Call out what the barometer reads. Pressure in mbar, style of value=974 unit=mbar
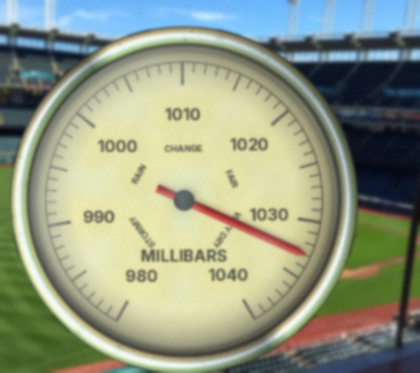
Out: value=1033 unit=mbar
